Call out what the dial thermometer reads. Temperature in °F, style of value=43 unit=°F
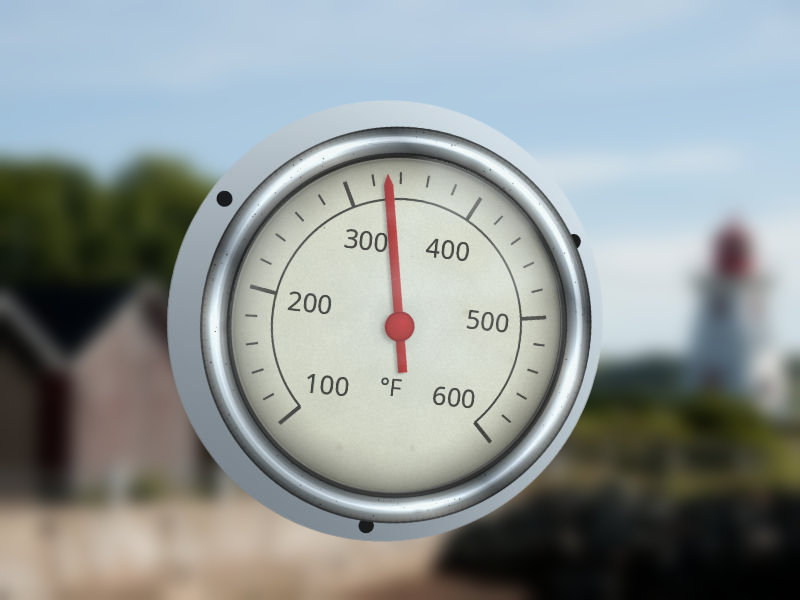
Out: value=330 unit=°F
